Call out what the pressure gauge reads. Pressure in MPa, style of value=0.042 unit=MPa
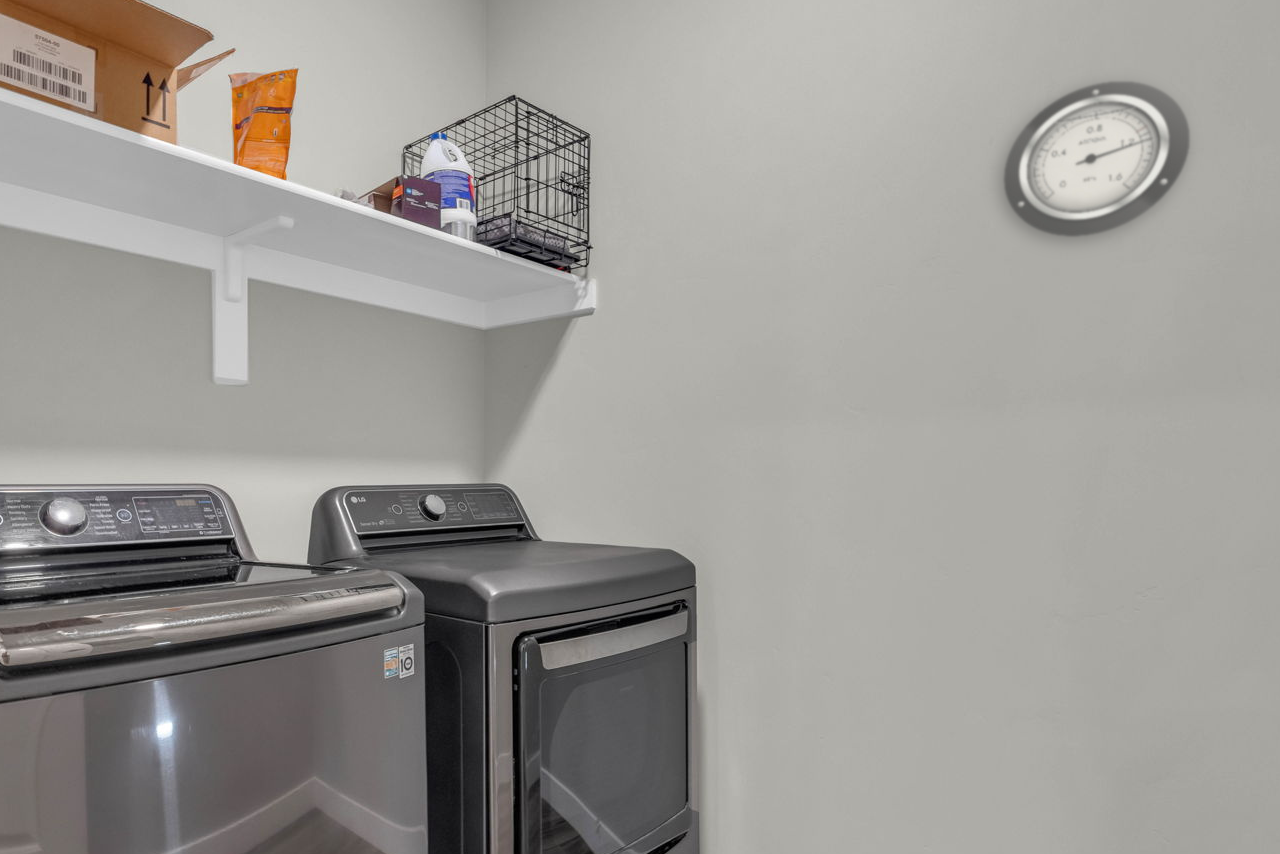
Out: value=1.25 unit=MPa
